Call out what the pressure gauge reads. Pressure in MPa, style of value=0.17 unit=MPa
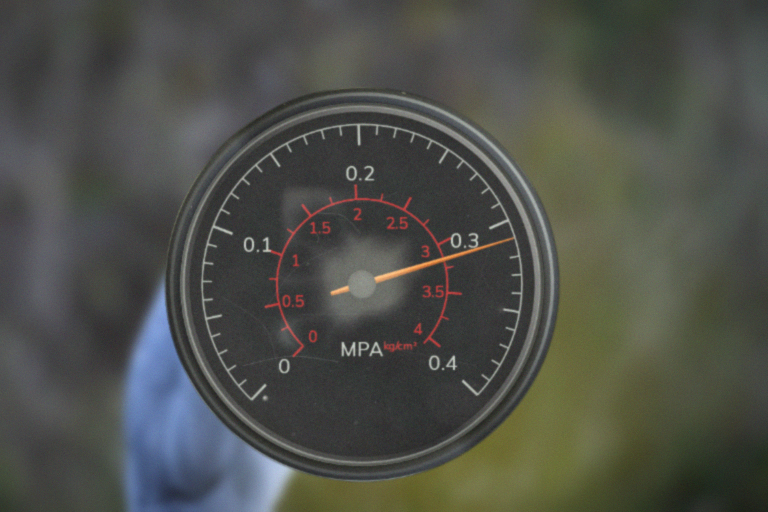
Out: value=0.31 unit=MPa
